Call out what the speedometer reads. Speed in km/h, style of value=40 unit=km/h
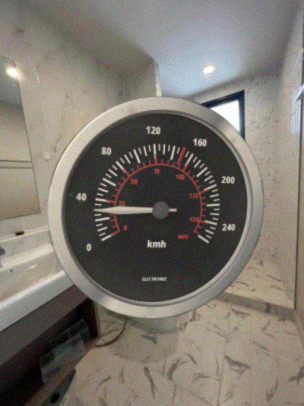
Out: value=30 unit=km/h
